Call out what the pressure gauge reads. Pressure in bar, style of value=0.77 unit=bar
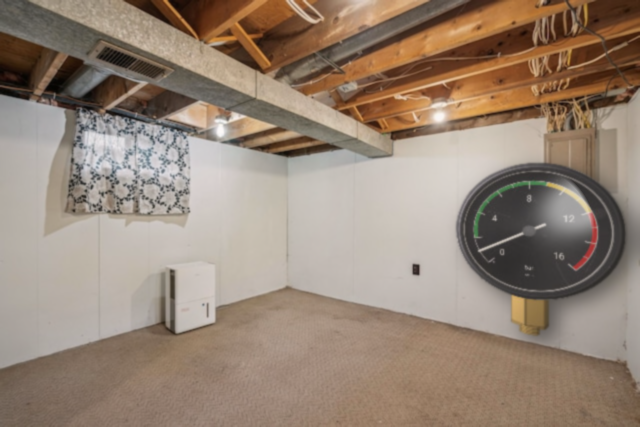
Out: value=1 unit=bar
